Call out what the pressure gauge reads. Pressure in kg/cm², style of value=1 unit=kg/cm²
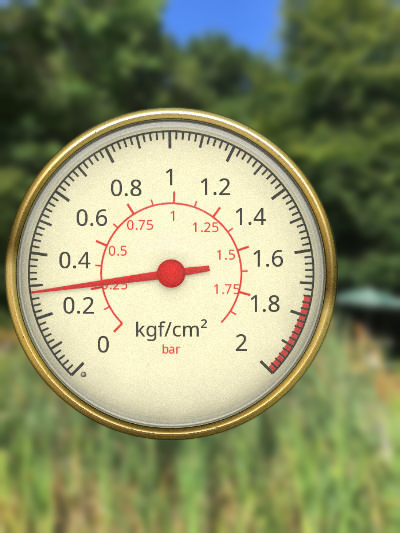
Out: value=0.28 unit=kg/cm²
